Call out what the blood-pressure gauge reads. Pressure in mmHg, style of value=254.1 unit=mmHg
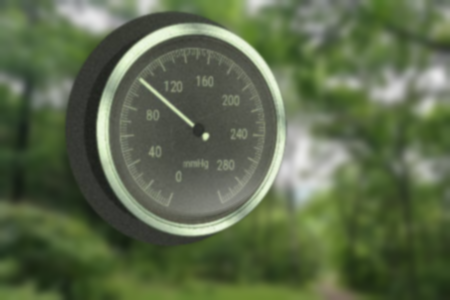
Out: value=100 unit=mmHg
